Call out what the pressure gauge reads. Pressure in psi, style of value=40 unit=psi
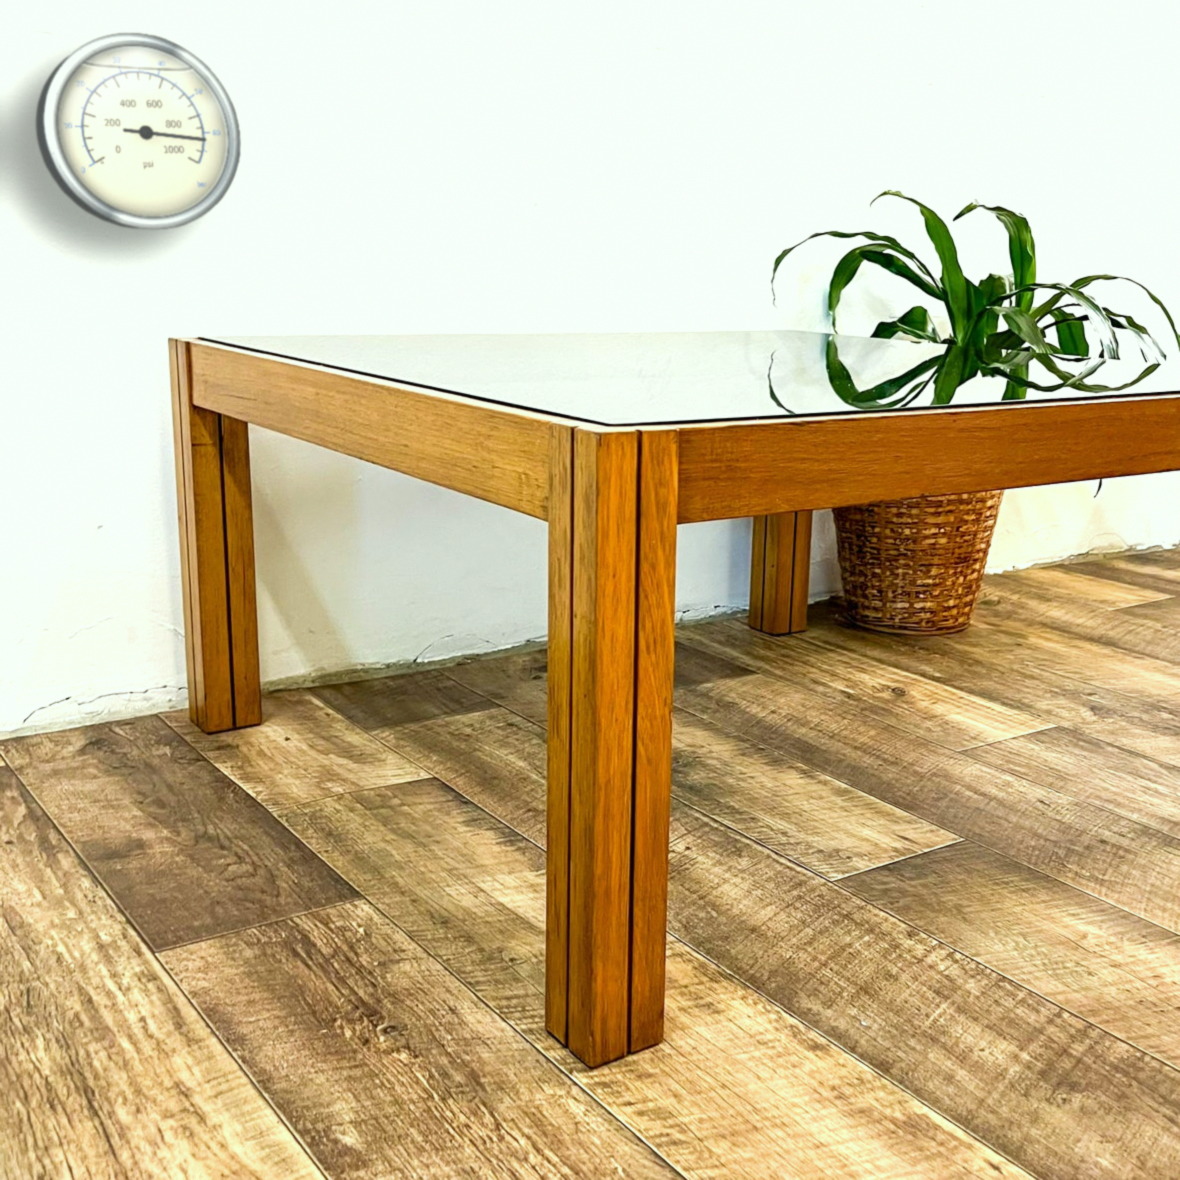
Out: value=900 unit=psi
